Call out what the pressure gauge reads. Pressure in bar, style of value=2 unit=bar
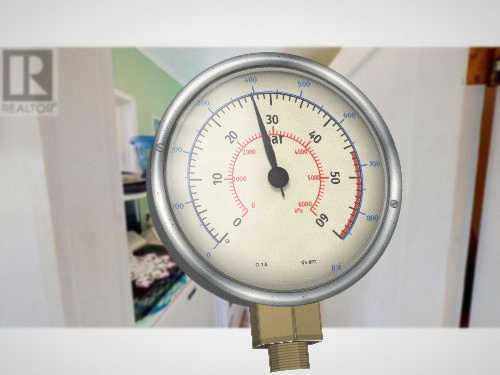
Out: value=27 unit=bar
